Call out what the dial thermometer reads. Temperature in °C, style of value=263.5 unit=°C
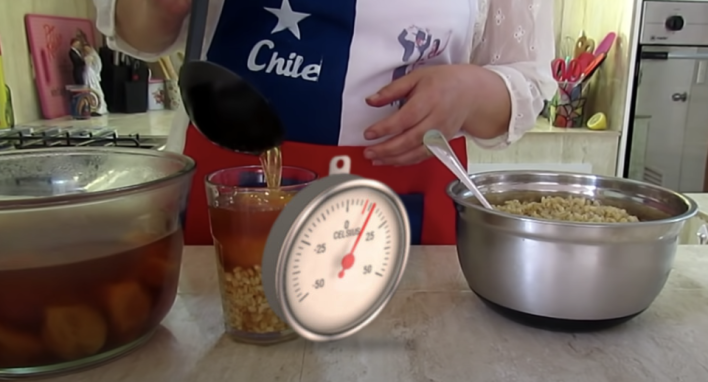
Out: value=12.5 unit=°C
